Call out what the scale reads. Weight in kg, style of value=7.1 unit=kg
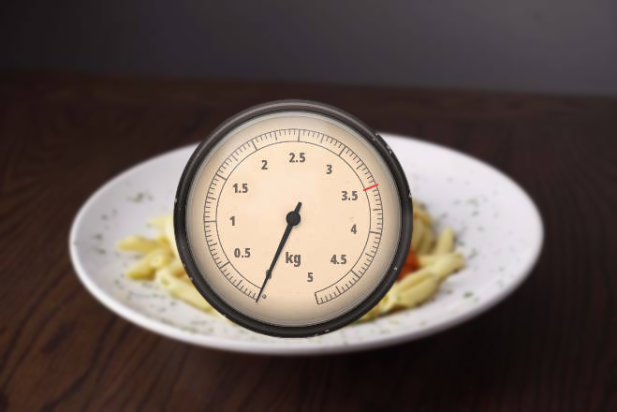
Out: value=0 unit=kg
